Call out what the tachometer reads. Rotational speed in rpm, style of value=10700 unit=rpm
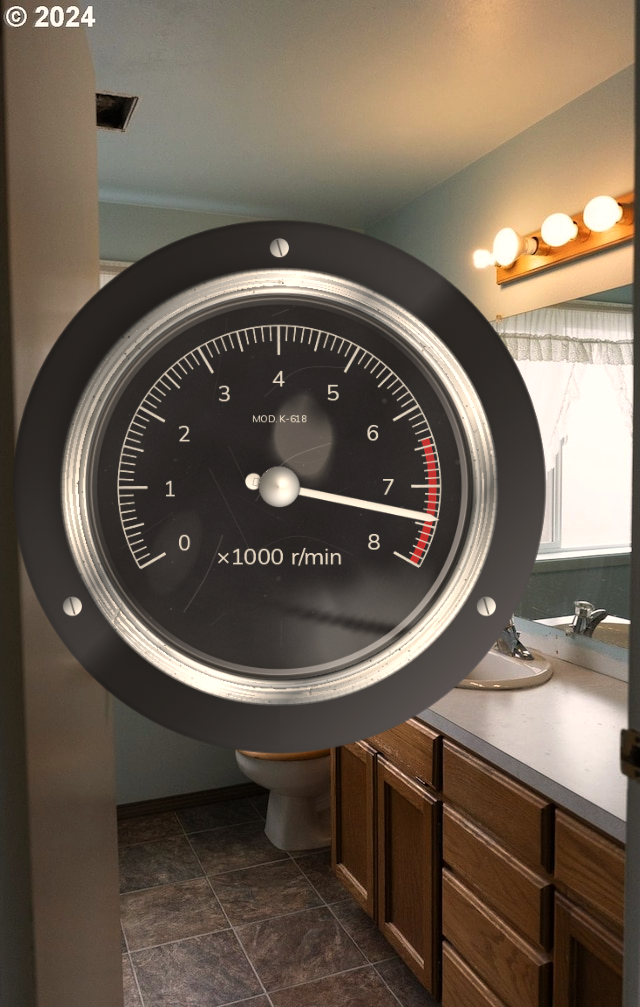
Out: value=7400 unit=rpm
